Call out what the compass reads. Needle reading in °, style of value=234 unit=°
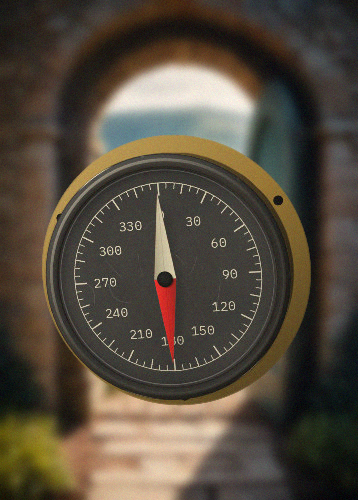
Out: value=180 unit=°
